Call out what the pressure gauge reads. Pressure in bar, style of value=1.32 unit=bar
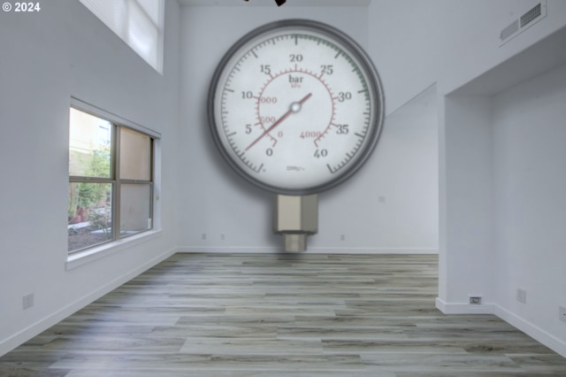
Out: value=2.5 unit=bar
